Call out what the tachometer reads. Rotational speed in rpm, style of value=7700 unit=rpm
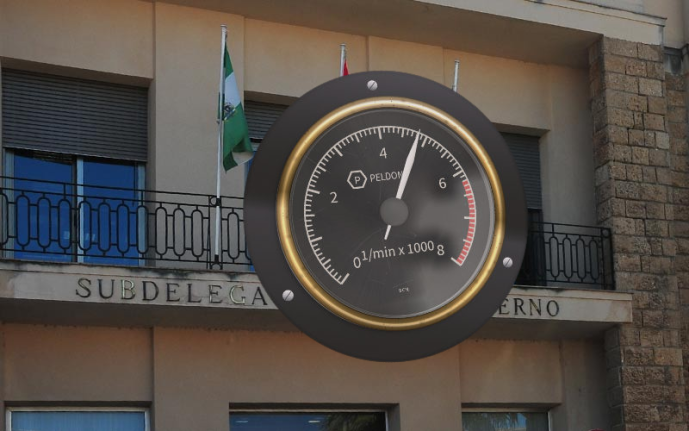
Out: value=4800 unit=rpm
